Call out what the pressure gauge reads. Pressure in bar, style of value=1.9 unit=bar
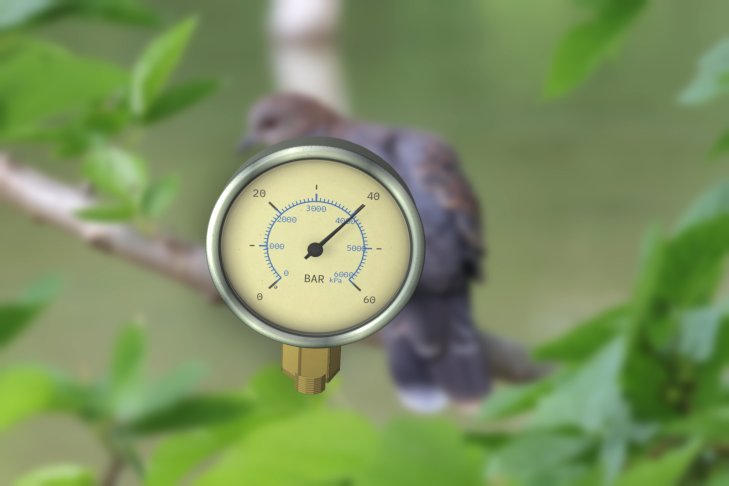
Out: value=40 unit=bar
